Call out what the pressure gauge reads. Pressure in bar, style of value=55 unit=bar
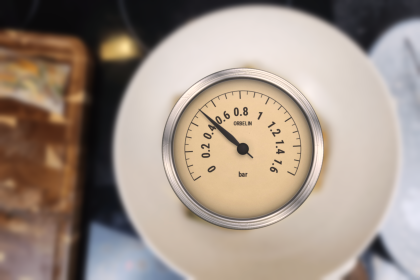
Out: value=0.5 unit=bar
